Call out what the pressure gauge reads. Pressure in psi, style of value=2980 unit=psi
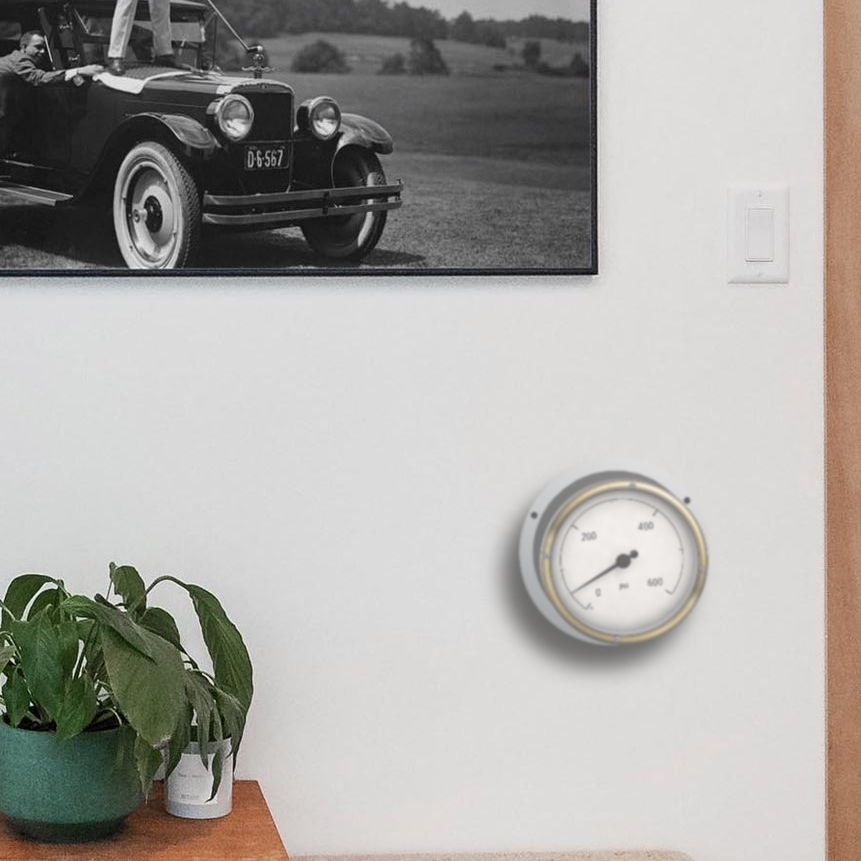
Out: value=50 unit=psi
